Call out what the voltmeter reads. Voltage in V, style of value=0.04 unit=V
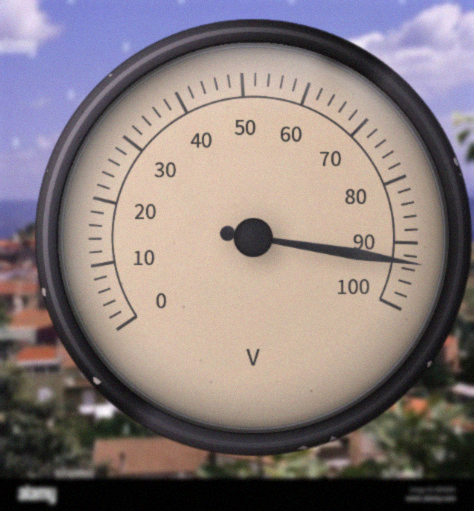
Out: value=93 unit=V
